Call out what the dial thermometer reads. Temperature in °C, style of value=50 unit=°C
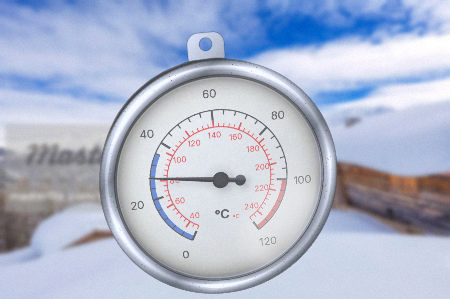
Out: value=28 unit=°C
